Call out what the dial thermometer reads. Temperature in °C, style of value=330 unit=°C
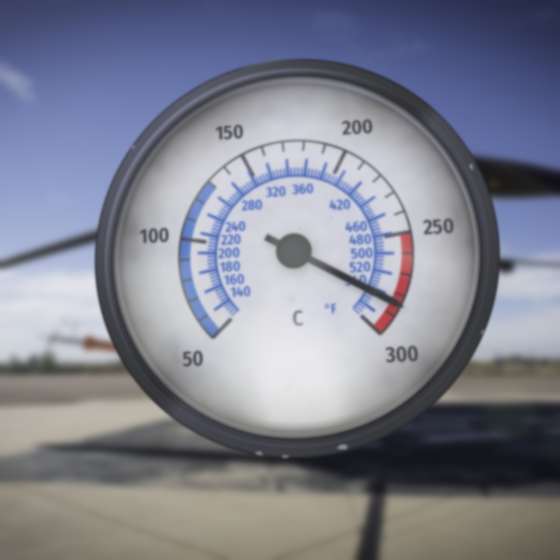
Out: value=285 unit=°C
